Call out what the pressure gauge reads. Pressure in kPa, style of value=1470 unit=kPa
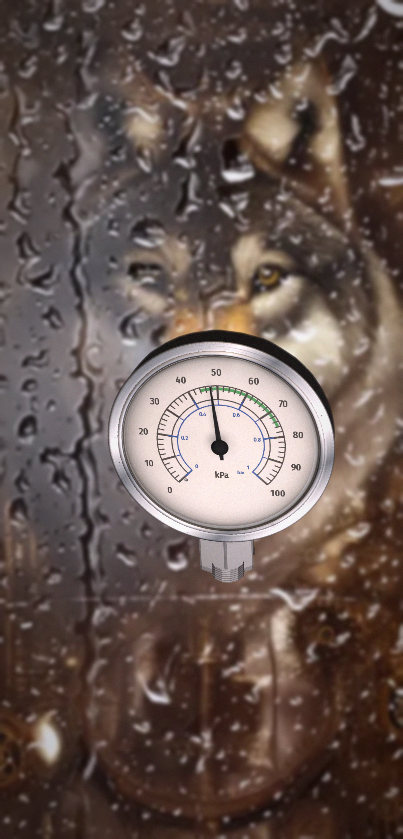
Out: value=48 unit=kPa
